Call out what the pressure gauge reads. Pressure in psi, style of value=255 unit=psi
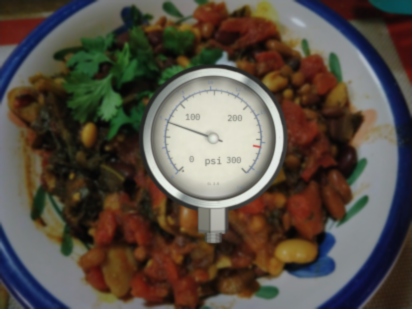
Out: value=70 unit=psi
